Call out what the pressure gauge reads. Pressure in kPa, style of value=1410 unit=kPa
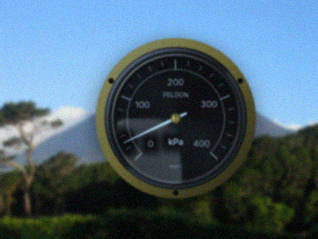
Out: value=30 unit=kPa
